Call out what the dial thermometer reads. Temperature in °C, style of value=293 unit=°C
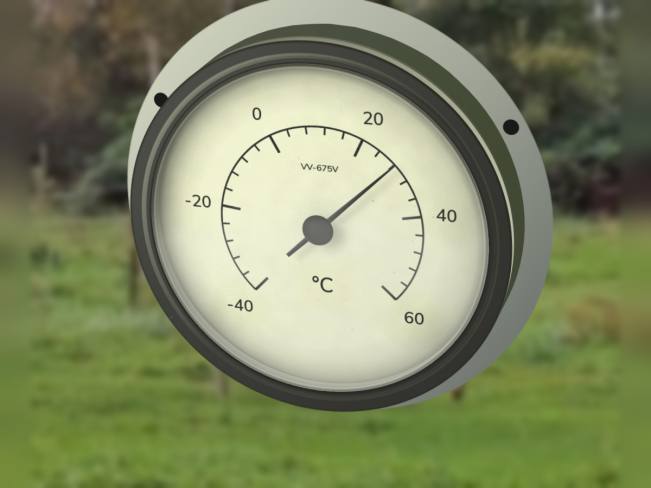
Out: value=28 unit=°C
